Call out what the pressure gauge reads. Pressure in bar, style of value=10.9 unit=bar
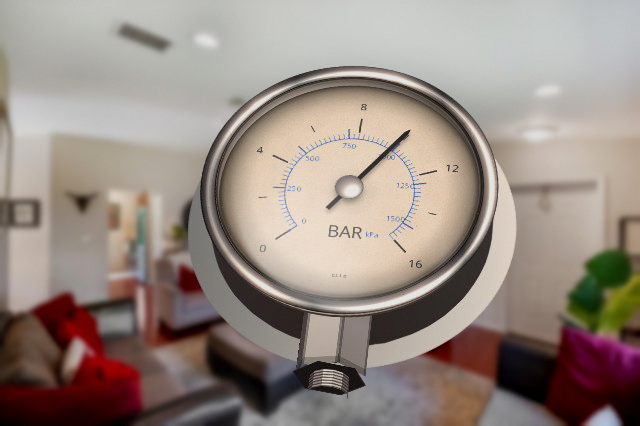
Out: value=10 unit=bar
